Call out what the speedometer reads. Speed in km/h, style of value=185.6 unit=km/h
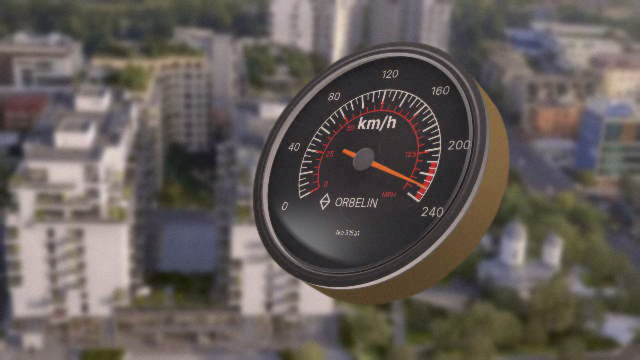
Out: value=230 unit=km/h
